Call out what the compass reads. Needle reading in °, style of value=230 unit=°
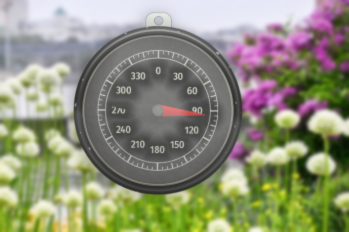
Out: value=95 unit=°
